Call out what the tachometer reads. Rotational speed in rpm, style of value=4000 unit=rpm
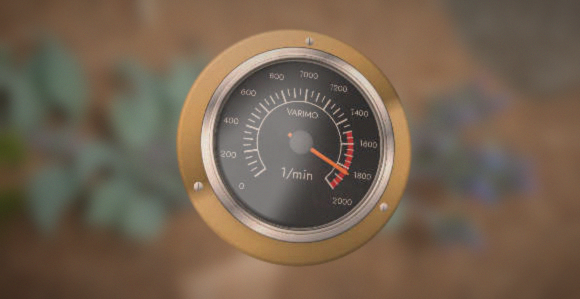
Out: value=1850 unit=rpm
